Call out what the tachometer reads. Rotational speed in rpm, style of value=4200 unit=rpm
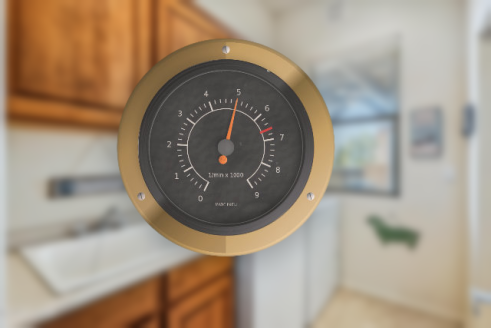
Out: value=5000 unit=rpm
